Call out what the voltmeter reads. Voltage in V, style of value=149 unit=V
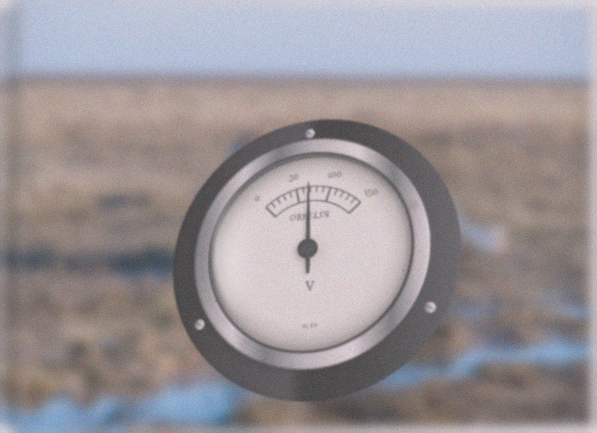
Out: value=70 unit=V
